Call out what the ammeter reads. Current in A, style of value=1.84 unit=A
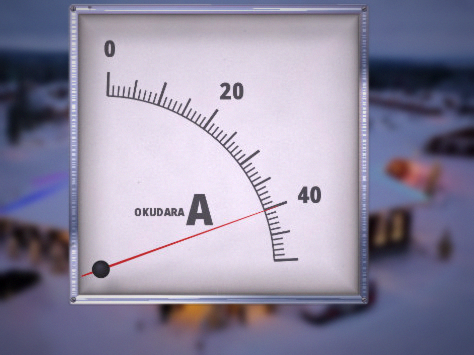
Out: value=40 unit=A
